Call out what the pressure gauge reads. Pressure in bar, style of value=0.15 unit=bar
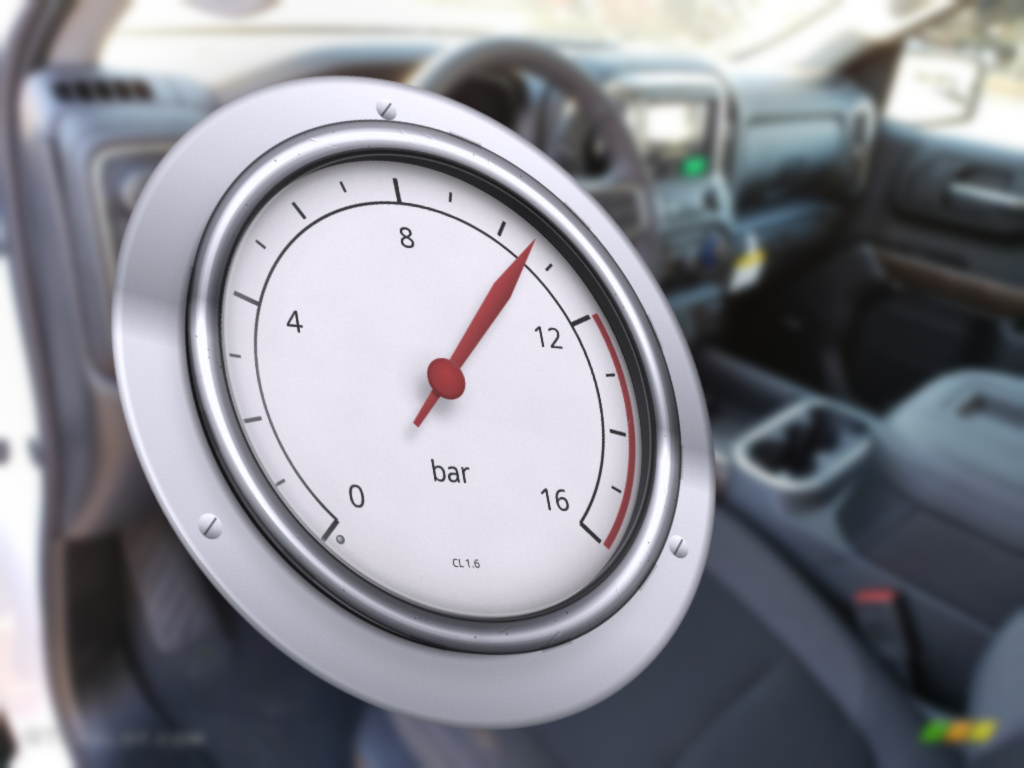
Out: value=10.5 unit=bar
